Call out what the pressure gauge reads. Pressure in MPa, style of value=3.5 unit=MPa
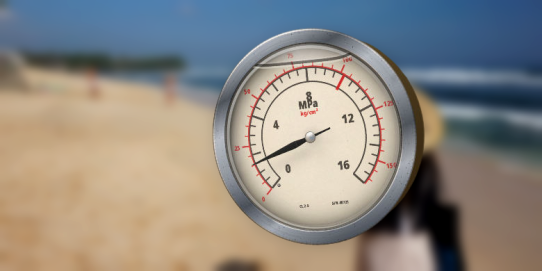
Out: value=1.5 unit=MPa
